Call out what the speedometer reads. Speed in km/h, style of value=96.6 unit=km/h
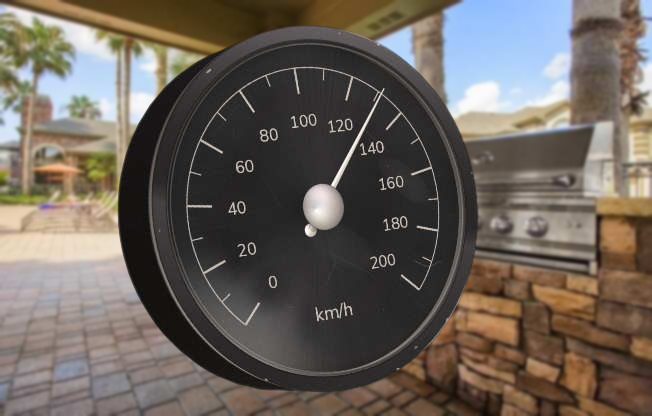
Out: value=130 unit=km/h
